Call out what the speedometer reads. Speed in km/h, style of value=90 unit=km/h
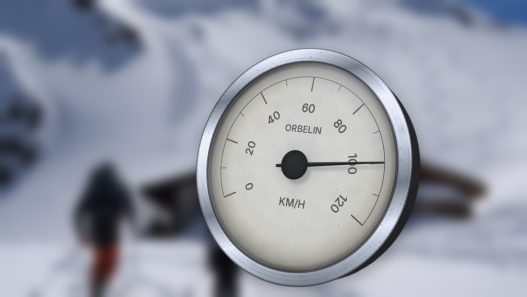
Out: value=100 unit=km/h
